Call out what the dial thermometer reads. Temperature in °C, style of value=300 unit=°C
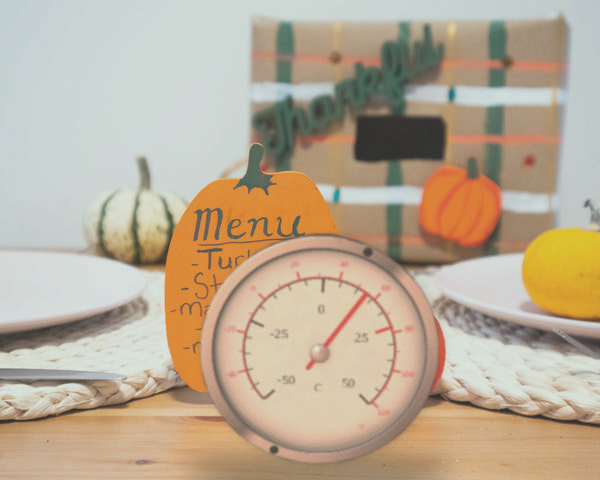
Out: value=12.5 unit=°C
